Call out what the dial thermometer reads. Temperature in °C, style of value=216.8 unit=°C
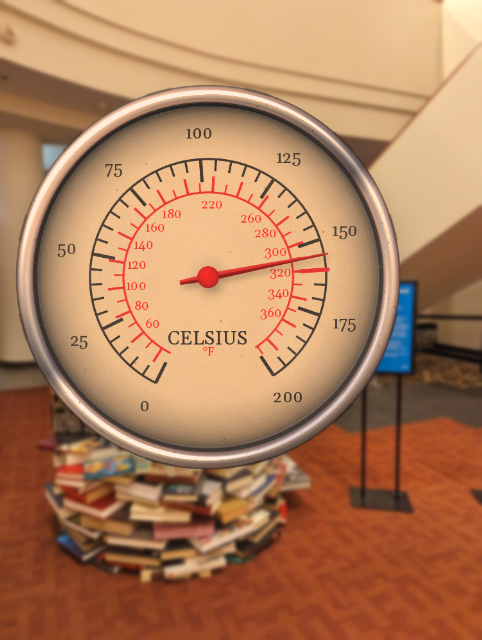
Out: value=155 unit=°C
